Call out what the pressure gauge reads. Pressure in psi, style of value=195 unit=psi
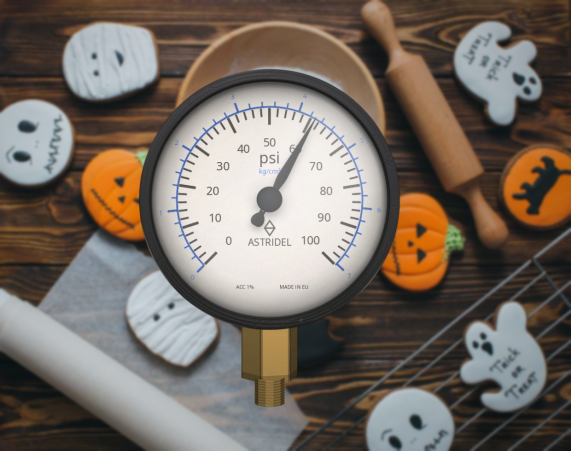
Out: value=61 unit=psi
